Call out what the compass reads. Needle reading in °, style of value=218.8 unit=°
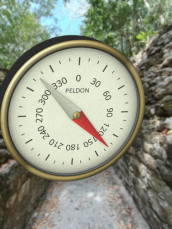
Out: value=135 unit=°
